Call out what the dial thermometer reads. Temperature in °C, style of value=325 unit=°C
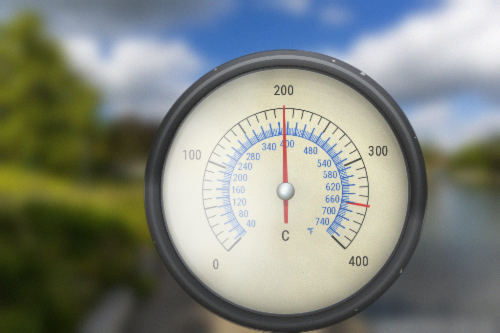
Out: value=200 unit=°C
